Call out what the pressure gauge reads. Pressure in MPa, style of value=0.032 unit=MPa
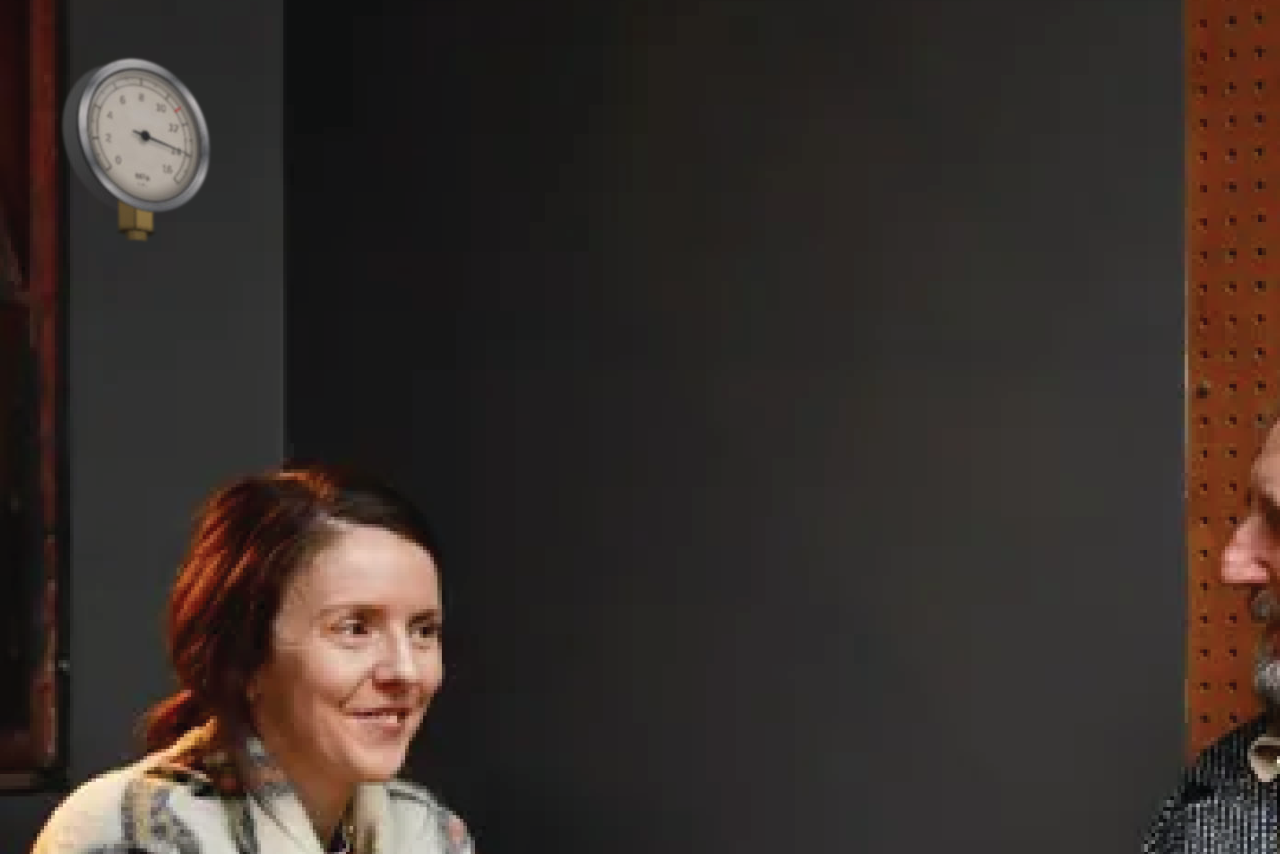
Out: value=14 unit=MPa
